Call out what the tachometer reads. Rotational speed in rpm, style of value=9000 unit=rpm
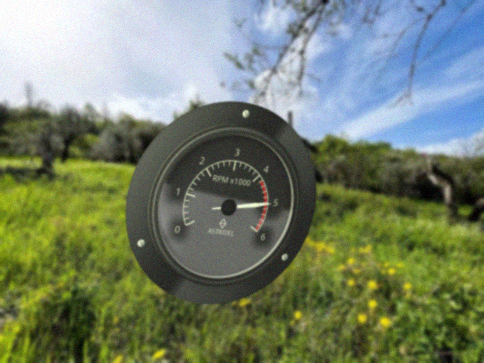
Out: value=5000 unit=rpm
